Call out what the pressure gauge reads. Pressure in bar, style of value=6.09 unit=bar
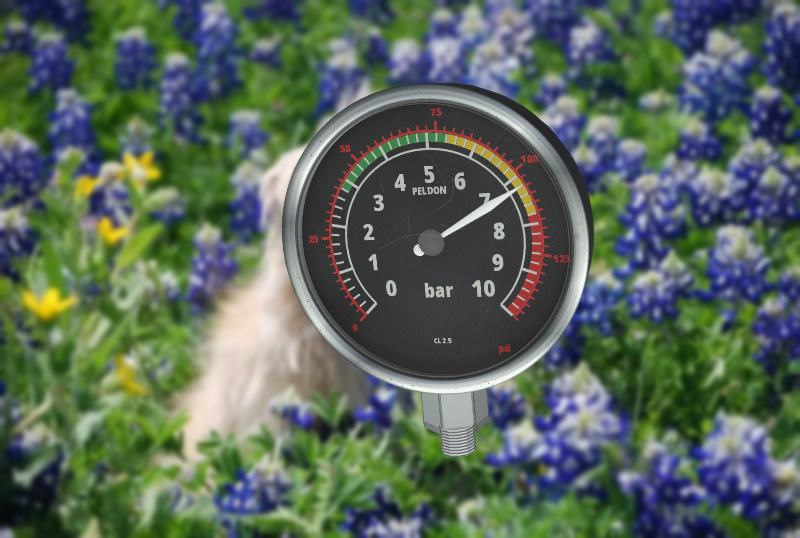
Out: value=7.2 unit=bar
